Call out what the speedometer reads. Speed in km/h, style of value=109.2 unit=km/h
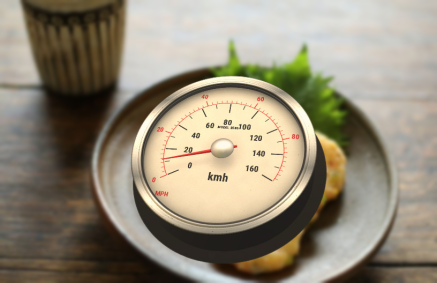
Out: value=10 unit=km/h
